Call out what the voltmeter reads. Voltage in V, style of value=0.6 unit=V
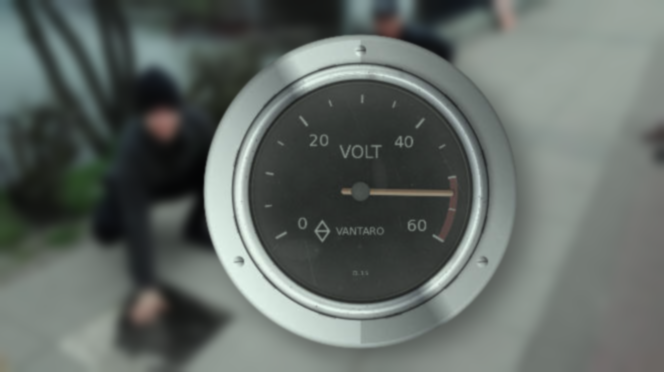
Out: value=52.5 unit=V
